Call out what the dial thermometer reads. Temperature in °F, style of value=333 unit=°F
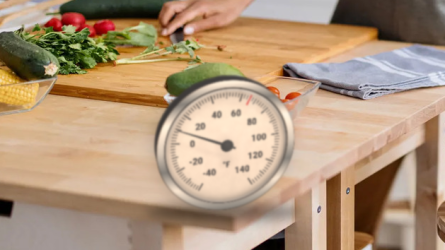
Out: value=10 unit=°F
